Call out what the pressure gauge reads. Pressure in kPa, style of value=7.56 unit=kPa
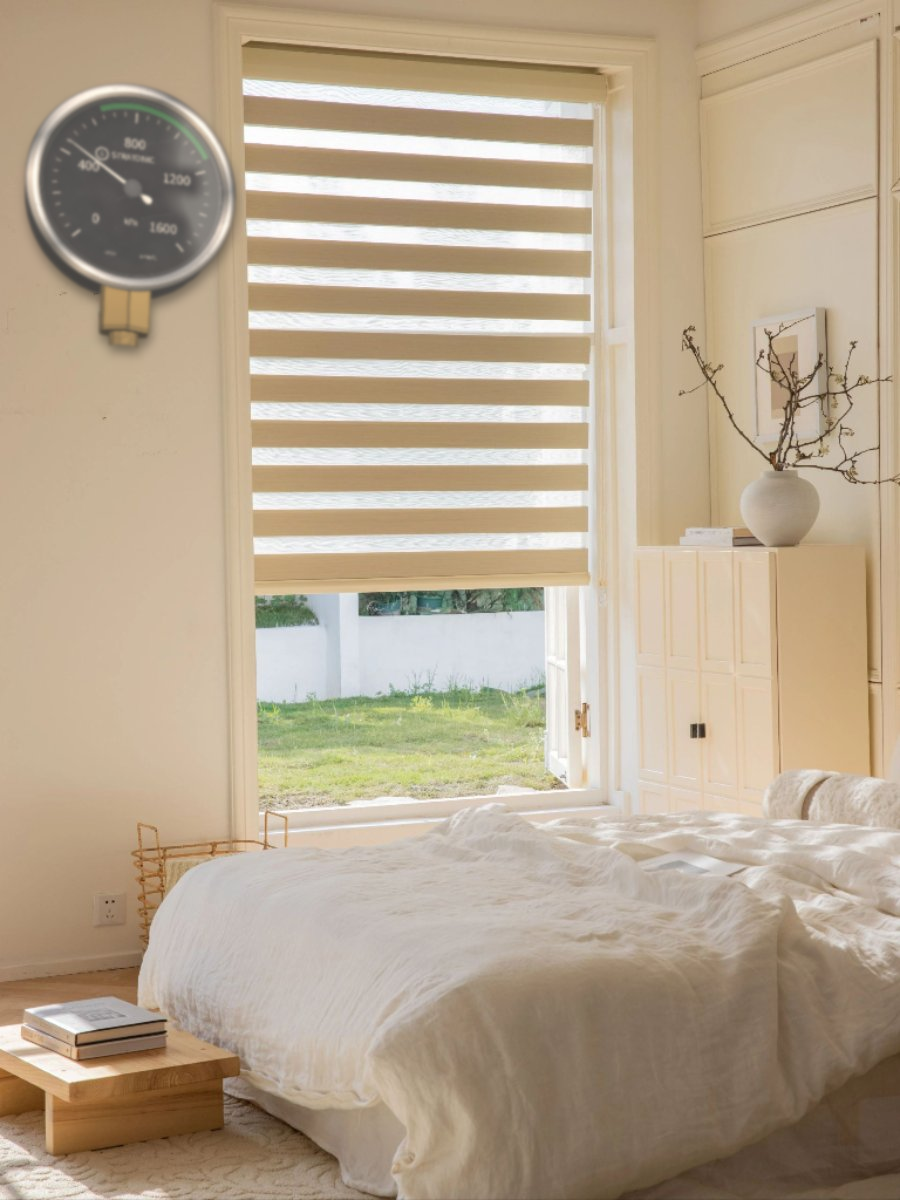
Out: value=450 unit=kPa
